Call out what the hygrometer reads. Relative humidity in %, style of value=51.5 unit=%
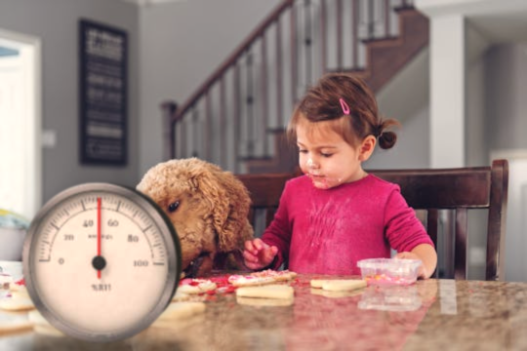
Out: value=50 unit=%
